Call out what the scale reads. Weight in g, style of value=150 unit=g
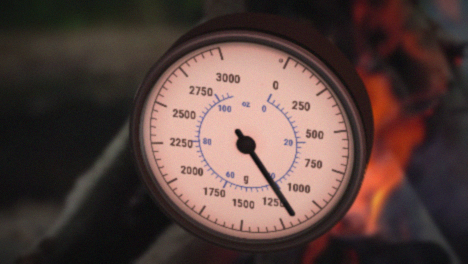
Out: value=1150 unit=g
